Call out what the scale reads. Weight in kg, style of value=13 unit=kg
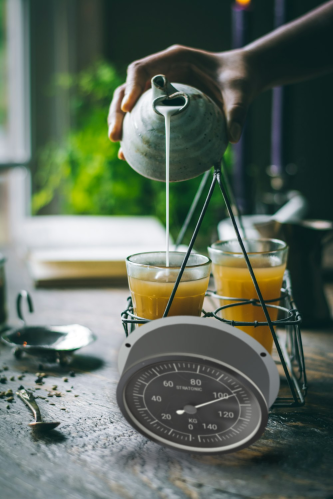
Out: value=100 unit=kg
